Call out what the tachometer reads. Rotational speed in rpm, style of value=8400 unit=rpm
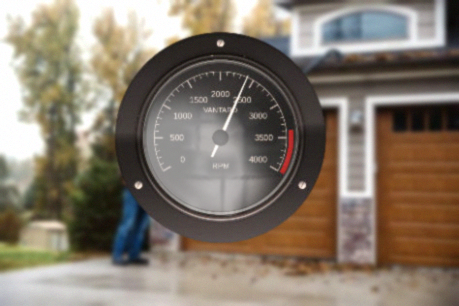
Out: value=2400 unit=rpm
